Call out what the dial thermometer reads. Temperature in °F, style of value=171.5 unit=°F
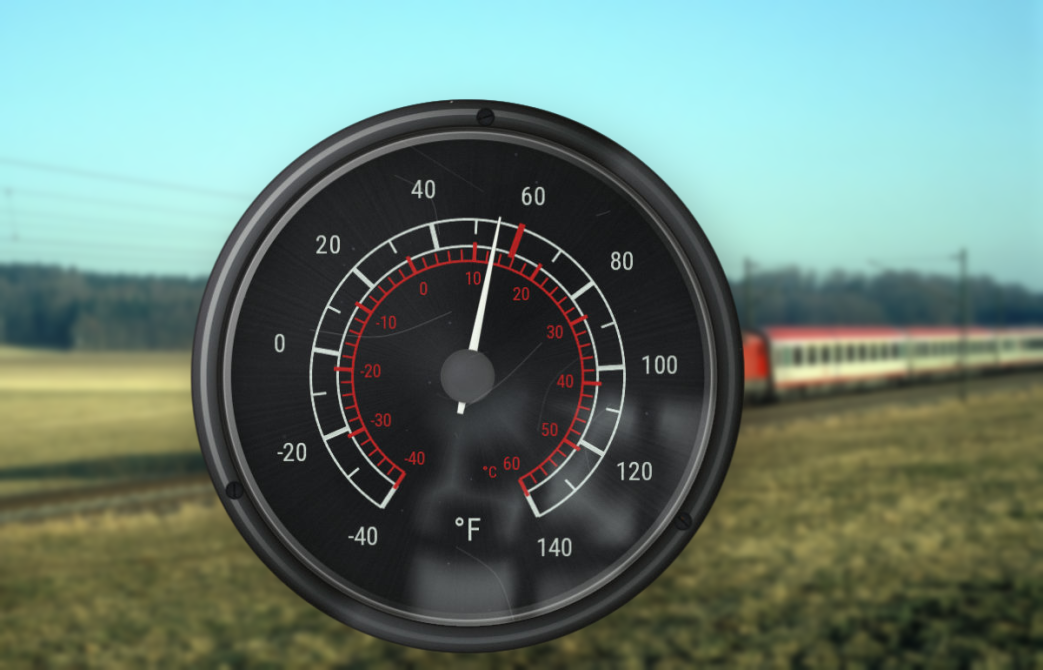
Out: value=55 unit=°F
